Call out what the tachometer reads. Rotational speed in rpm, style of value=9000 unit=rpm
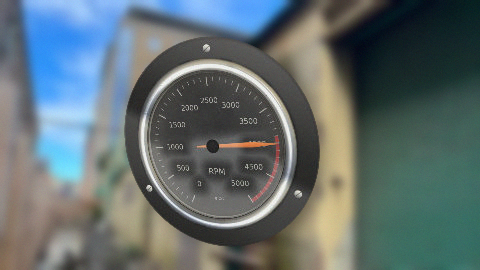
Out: value=4000 unit=rpm
